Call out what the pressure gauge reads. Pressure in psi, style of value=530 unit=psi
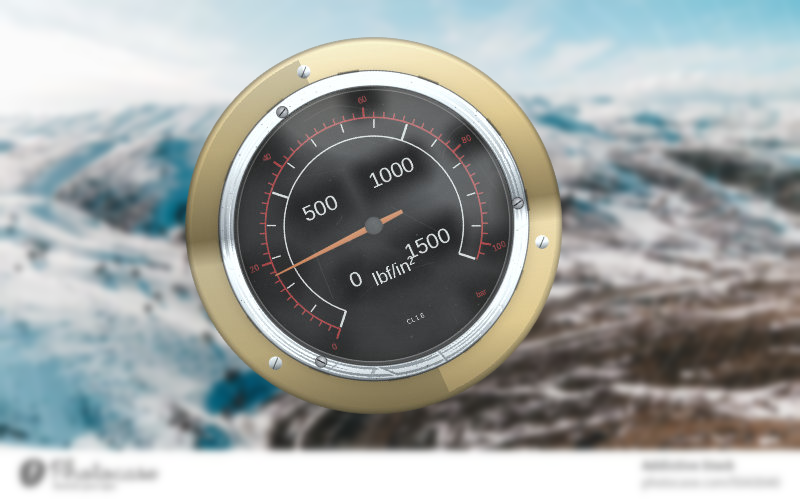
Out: value=250 unit=psi
